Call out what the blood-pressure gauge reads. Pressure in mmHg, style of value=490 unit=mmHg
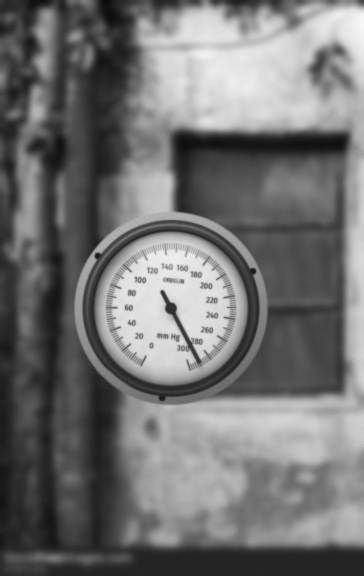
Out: value=290 unit=mmHg
